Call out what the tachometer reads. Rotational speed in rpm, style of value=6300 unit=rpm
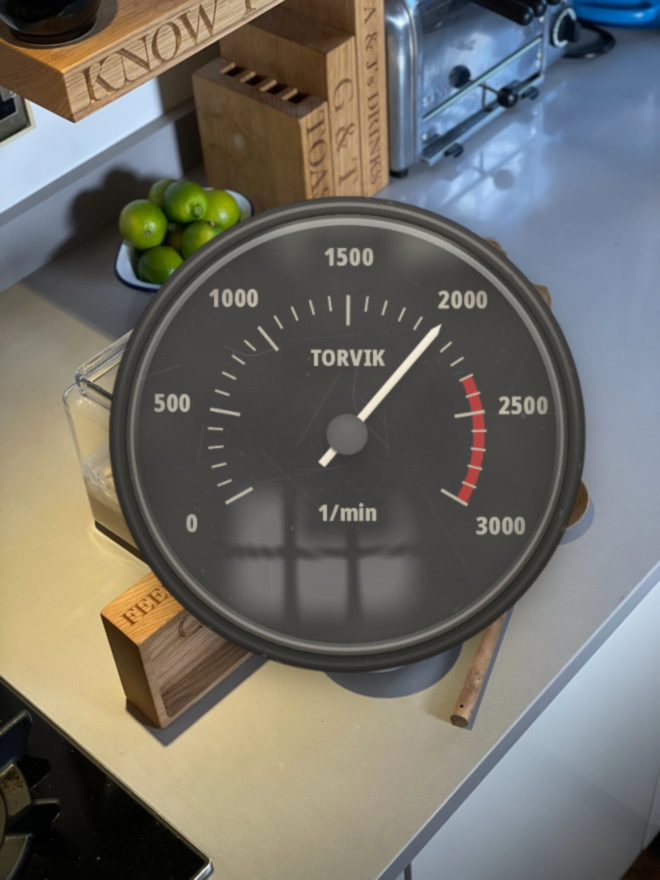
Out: value=2000 unit=rpm
